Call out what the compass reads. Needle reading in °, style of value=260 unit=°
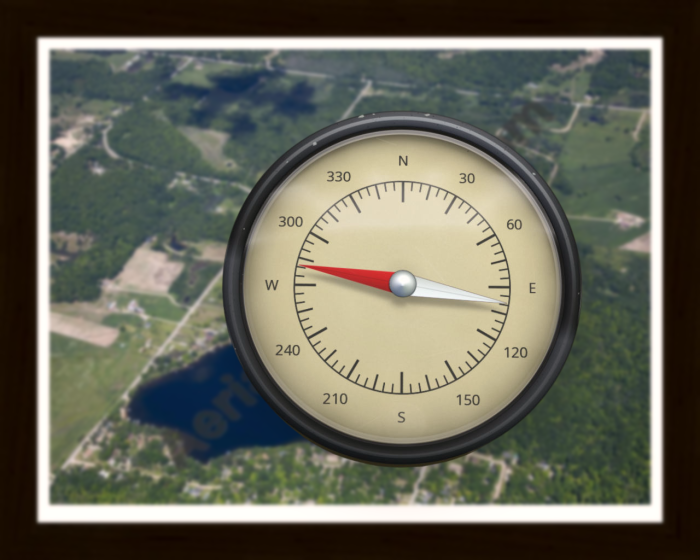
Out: value=280 unit=°
